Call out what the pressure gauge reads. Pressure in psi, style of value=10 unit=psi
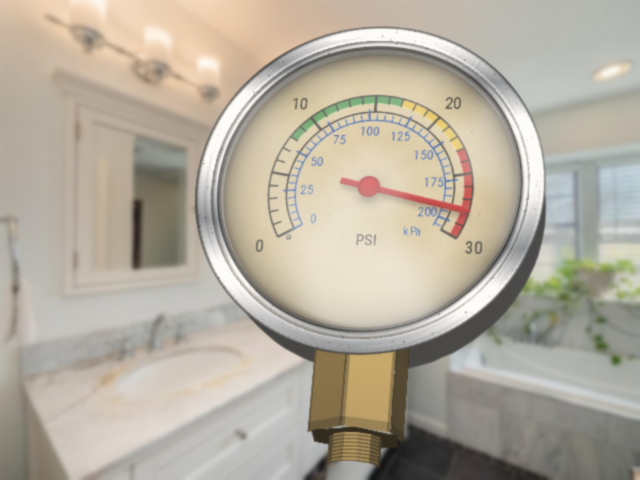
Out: value=28 unit=psi
